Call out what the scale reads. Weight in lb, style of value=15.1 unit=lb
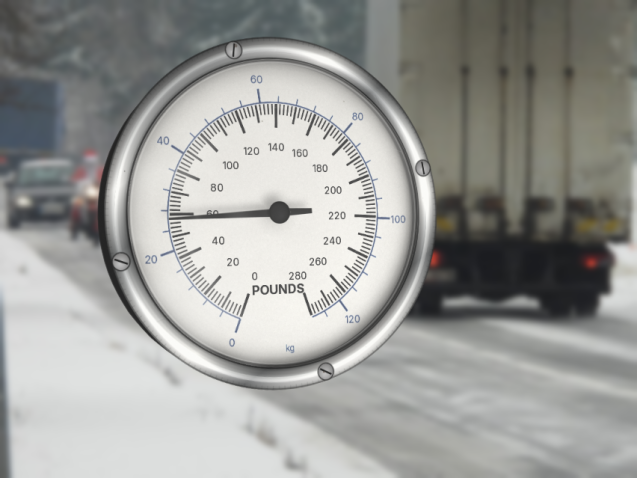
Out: value=58 unit=lb
